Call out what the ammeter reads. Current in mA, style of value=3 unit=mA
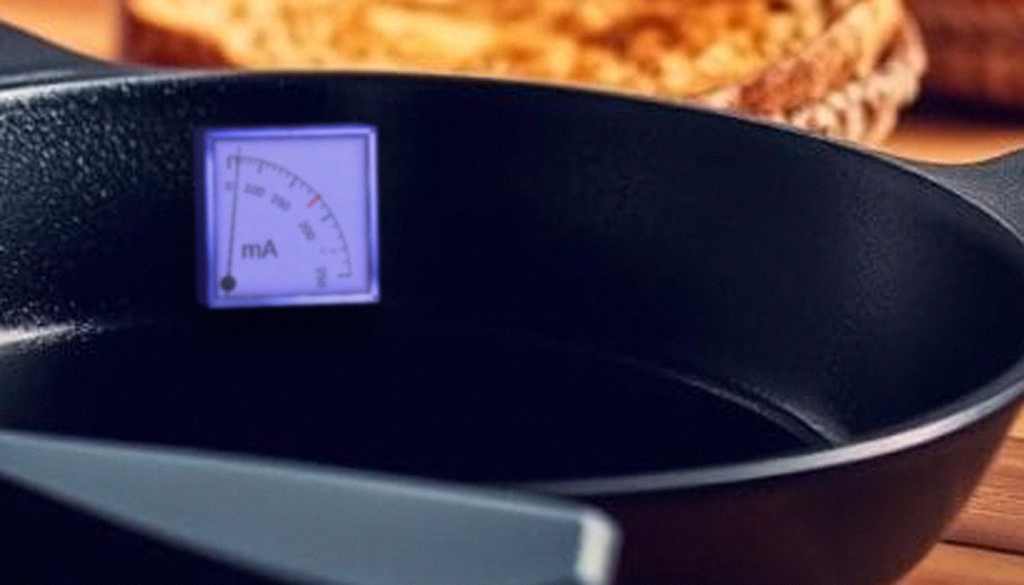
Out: value=50 unit=mA
